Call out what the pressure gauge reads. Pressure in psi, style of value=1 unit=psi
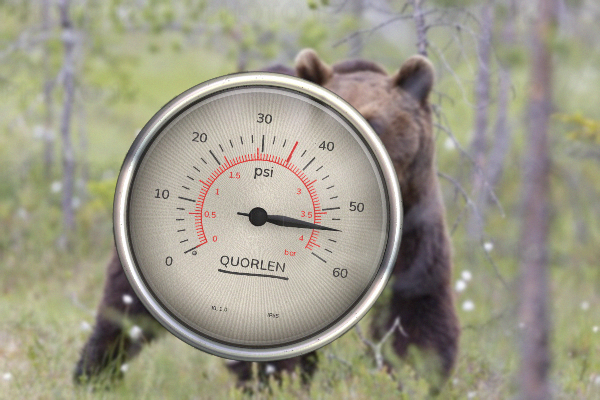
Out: value=54 unit=psi
